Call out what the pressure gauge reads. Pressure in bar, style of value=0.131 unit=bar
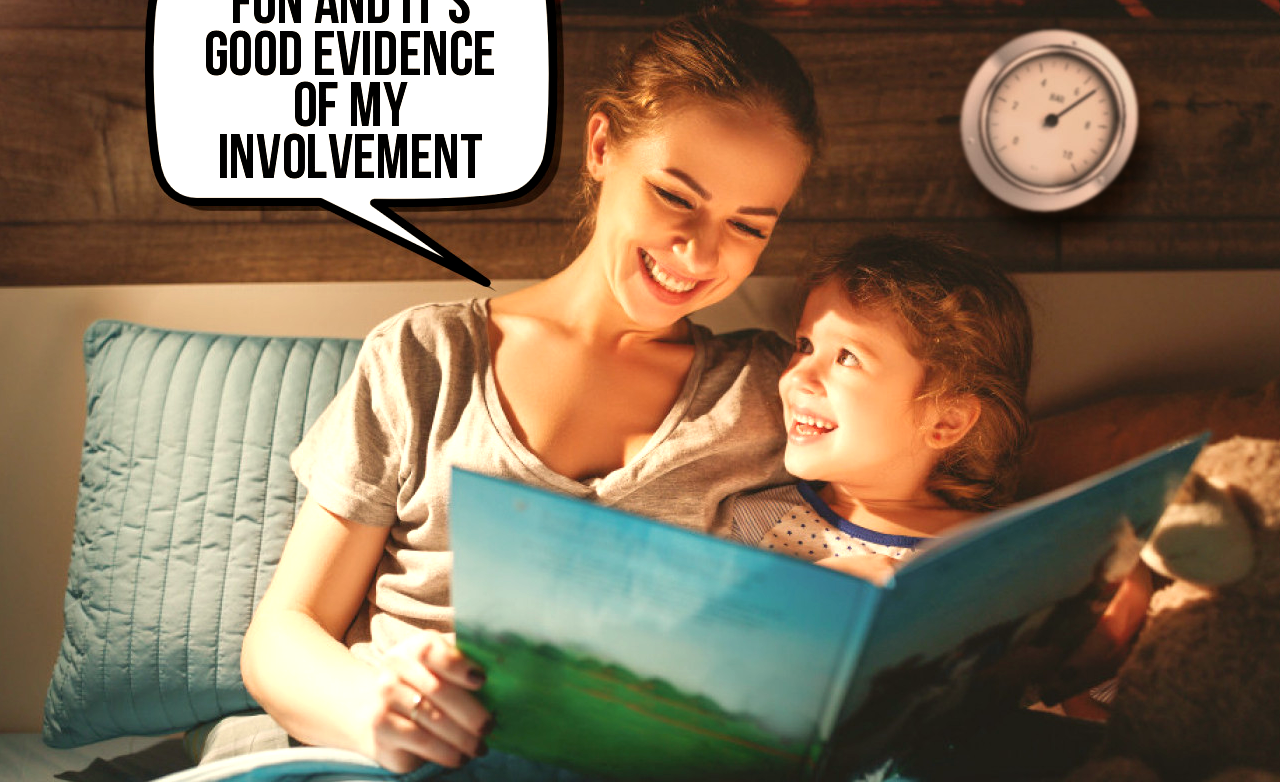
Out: value=6.5 unit=bar
